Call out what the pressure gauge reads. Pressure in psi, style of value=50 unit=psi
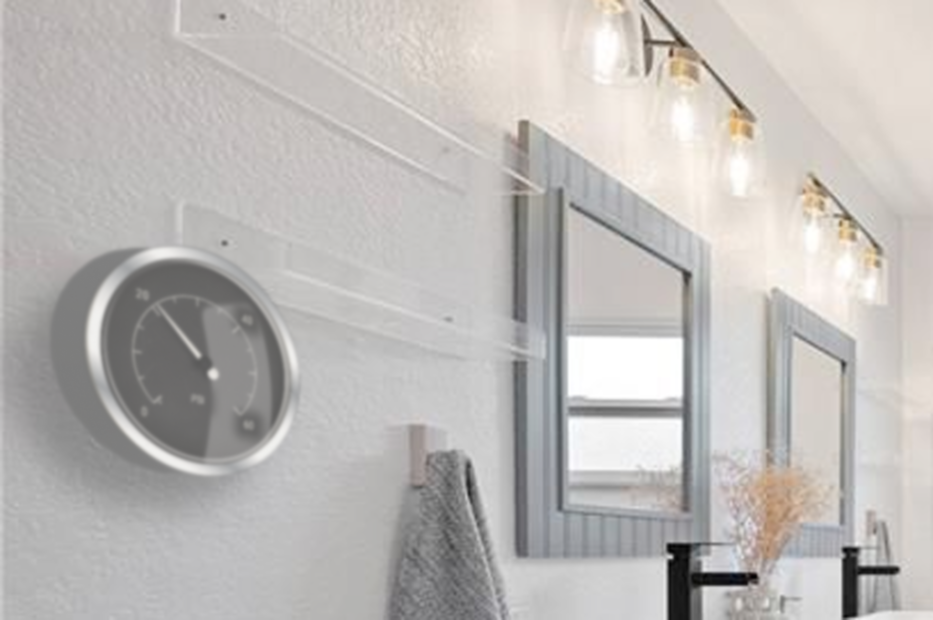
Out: value=20 unit=psi
